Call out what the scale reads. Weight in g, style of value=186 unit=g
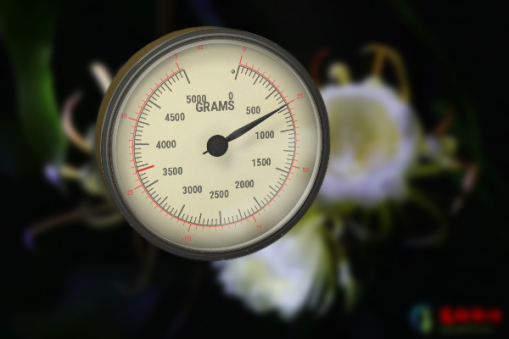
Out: value=700 unit=g
